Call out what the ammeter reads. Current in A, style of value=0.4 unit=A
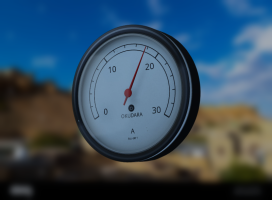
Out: value=18 unit=A
